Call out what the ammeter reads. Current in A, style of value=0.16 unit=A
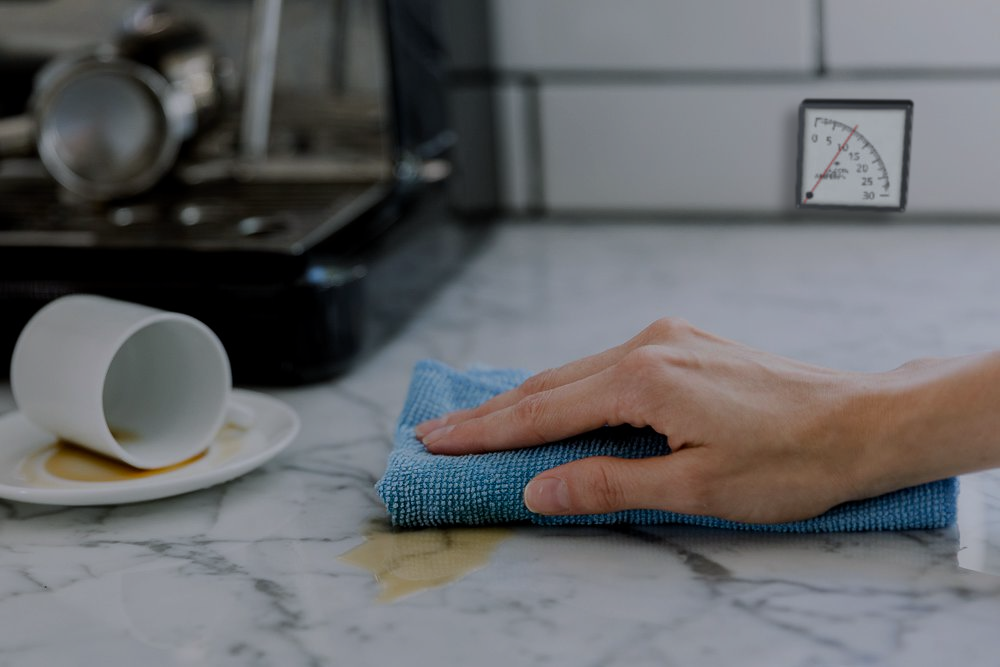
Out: value=10 unit=A
